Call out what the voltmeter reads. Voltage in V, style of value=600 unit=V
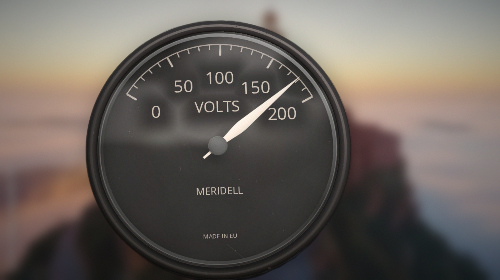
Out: value=180 unit=V
